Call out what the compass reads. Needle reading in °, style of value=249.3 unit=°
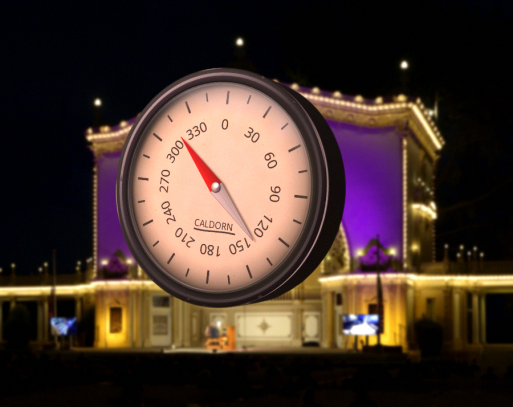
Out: value=315 unit=°
